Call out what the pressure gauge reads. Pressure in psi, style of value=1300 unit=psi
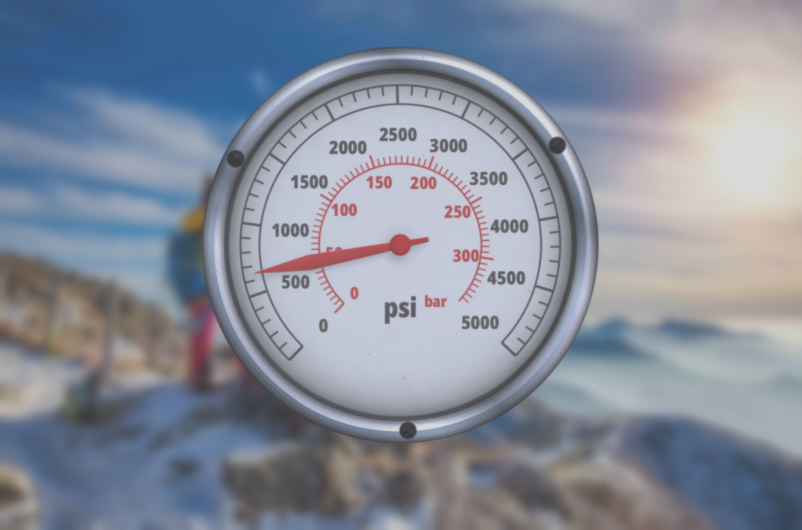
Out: value=650 unit=psi
